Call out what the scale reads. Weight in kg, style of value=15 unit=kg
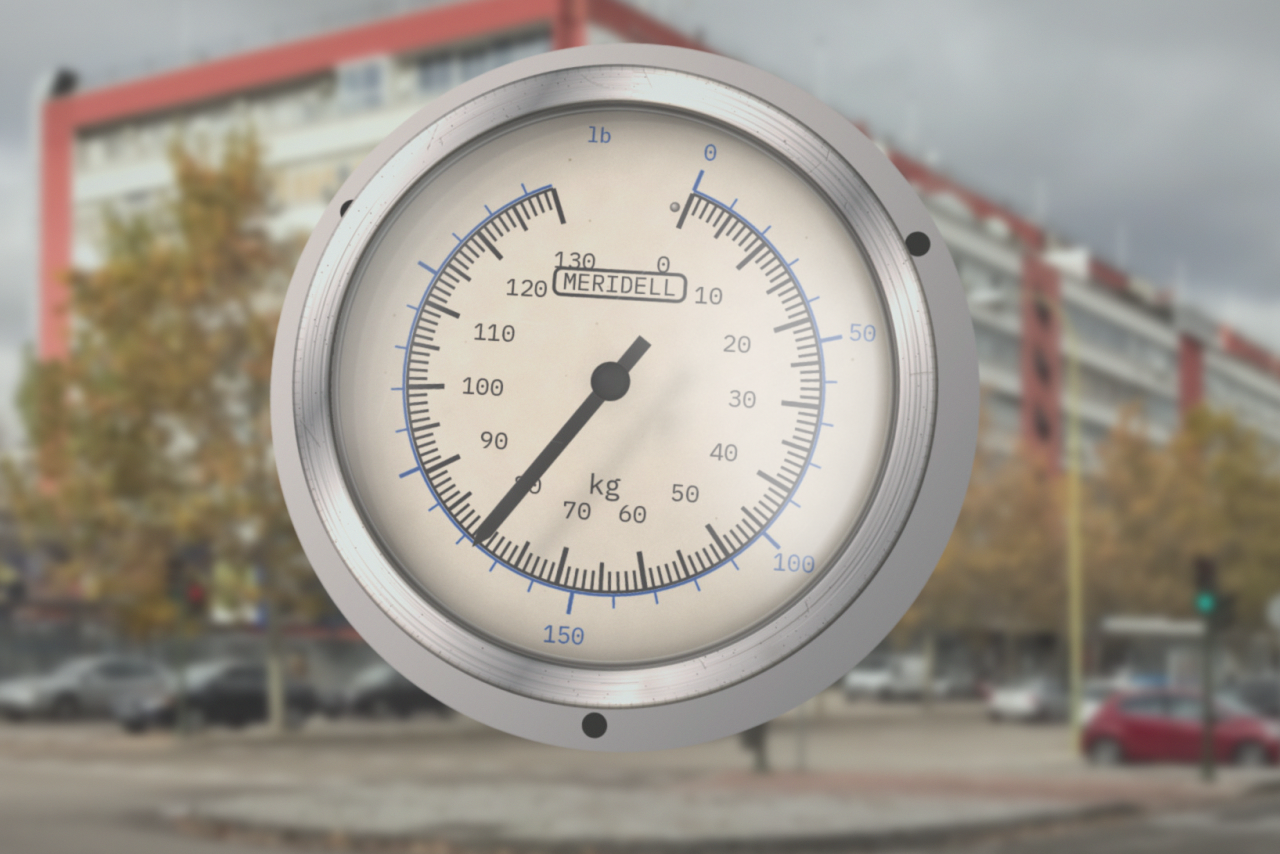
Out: value=80 unit=kg
